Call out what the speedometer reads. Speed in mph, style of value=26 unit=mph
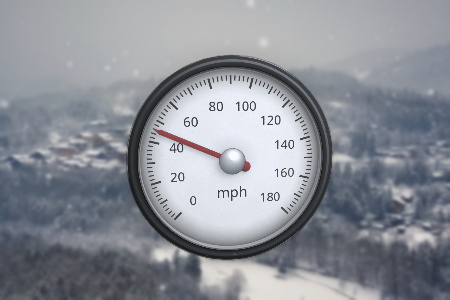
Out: value=46 unit=mph
